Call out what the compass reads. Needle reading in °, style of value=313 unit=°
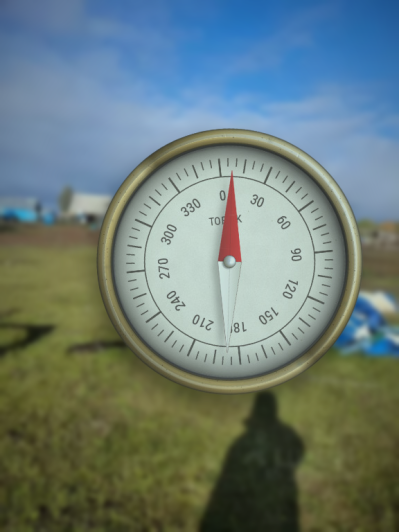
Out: value=7.5 unit=°
